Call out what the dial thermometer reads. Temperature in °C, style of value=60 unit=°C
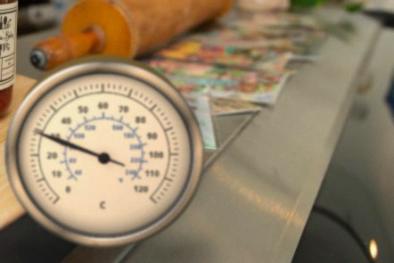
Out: value=30 unit=°C
